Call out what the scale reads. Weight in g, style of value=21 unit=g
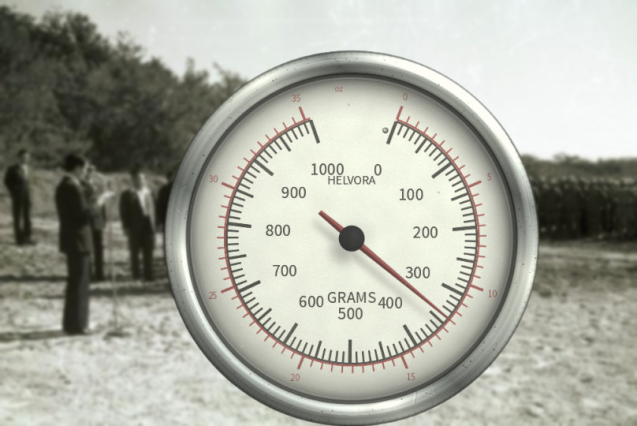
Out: value=340 unit=g
